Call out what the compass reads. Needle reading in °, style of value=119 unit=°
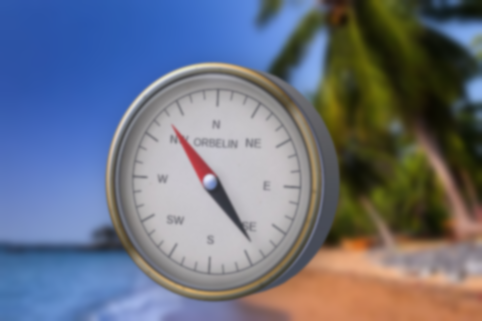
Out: value=320 unit=°
